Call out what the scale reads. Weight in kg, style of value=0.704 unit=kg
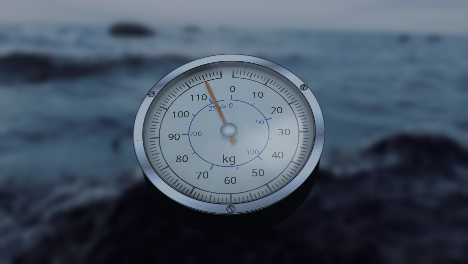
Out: value=115 unit=kg
